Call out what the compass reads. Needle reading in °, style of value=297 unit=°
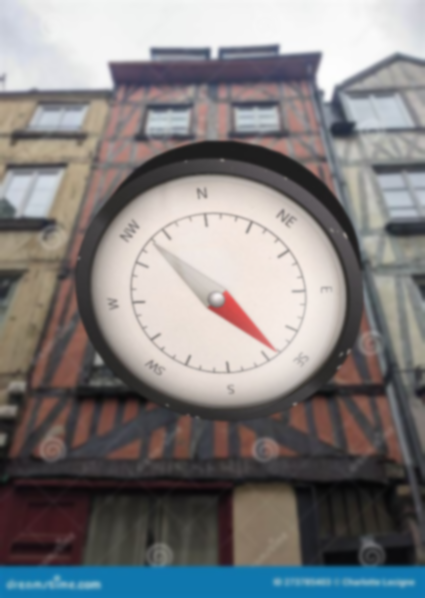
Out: value=140 unit=°
